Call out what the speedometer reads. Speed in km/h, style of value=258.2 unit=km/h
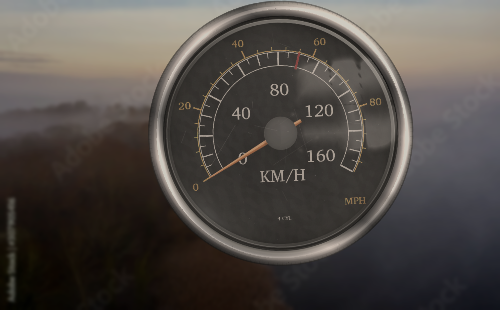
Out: value=0 unit=km/h
